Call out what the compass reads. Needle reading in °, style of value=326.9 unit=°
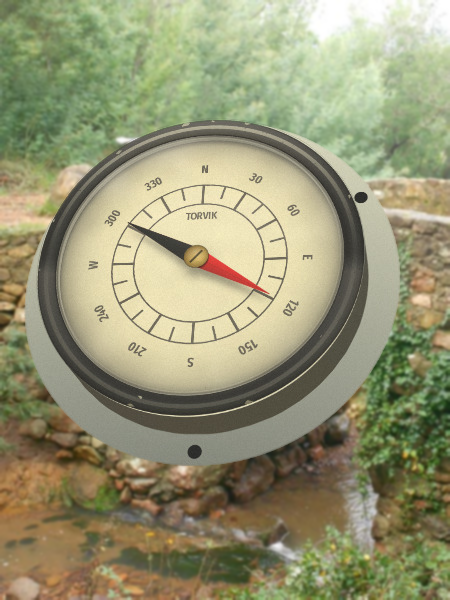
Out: value=120 unit=°
